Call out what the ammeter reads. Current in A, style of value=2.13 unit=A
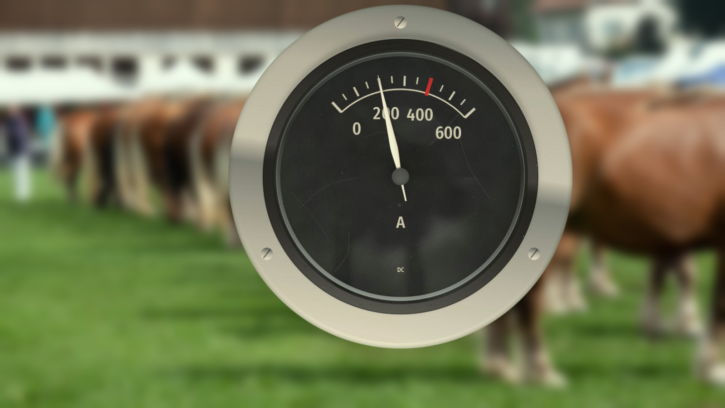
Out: value=200 unit=A
